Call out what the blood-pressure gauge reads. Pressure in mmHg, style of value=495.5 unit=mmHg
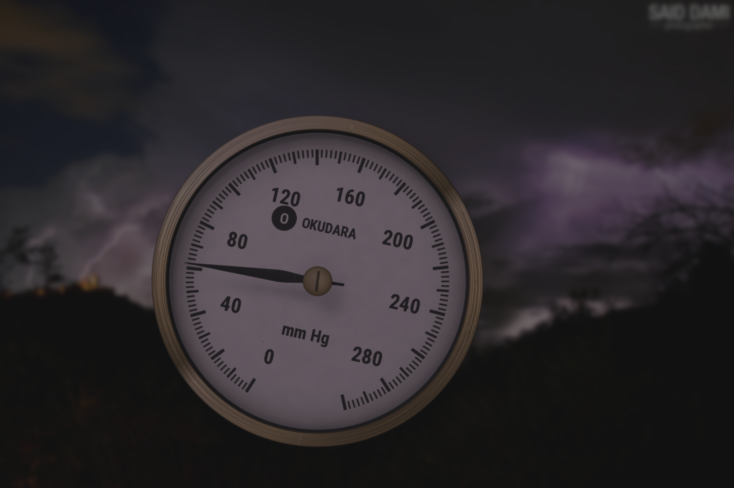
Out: value=62 unit=mmHg
